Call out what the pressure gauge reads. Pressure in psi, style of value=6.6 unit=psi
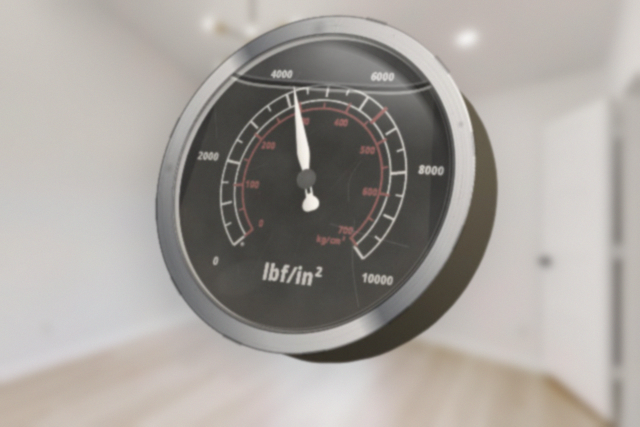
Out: value=4250 unit=psi
